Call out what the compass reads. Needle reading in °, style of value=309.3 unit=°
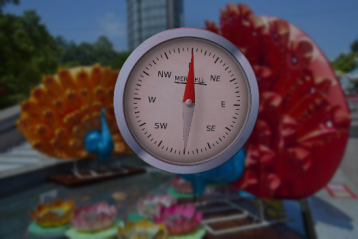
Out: value=0 unit=°
